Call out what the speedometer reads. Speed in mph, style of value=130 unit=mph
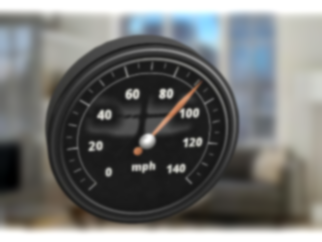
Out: value=90 unit=mph
